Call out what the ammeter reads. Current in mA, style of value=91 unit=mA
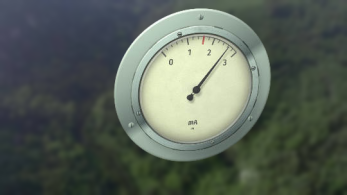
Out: value=2.6 unit=mA
